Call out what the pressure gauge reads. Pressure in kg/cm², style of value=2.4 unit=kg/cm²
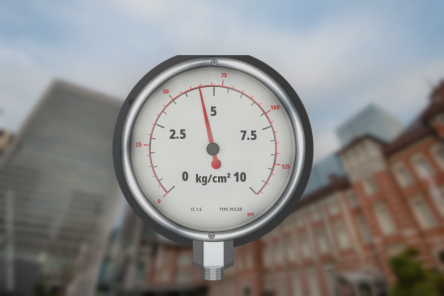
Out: value=4.5 unit=kg/cm²
